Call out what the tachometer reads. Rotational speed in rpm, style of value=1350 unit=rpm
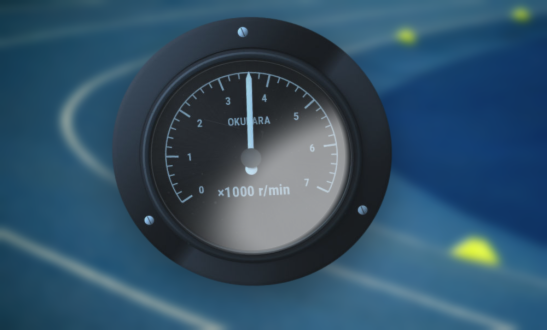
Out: value=3600 unit=rpm
